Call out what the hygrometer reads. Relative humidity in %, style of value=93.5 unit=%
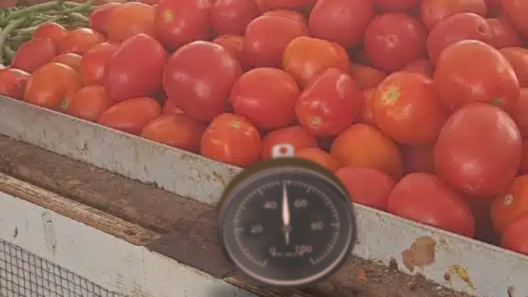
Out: value=50 unit=%
